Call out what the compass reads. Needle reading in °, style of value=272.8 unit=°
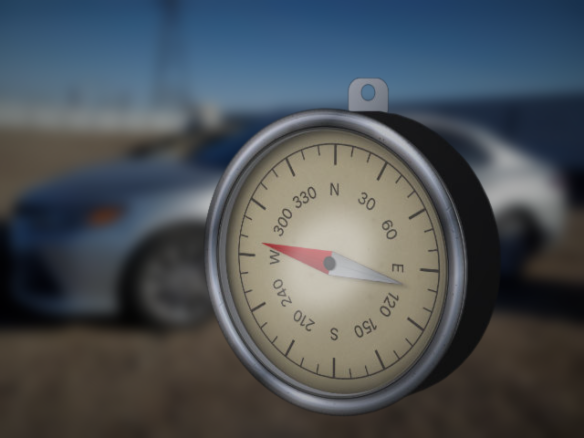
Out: value=280 unit=°
